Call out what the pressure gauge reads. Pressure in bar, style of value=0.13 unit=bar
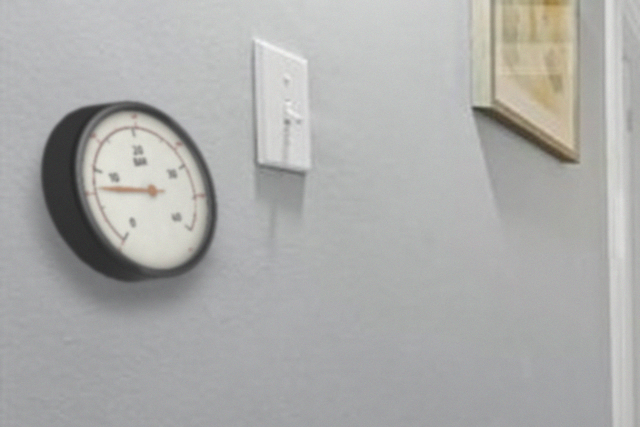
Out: value=7.5 unit=bar
